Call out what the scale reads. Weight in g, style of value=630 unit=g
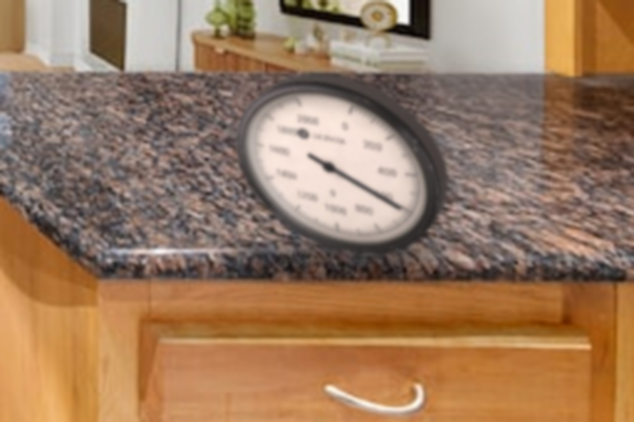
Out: value=600 unit=g
